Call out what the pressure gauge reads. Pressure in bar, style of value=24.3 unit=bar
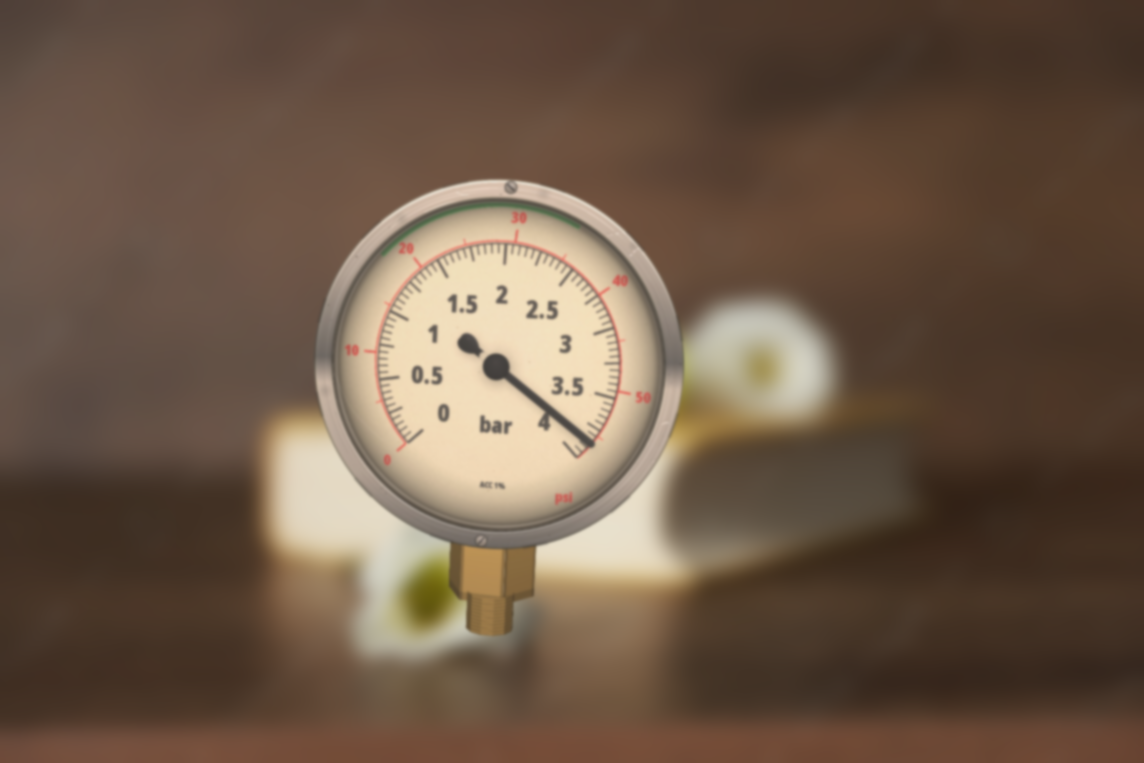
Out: value=3.85 unit=bar
